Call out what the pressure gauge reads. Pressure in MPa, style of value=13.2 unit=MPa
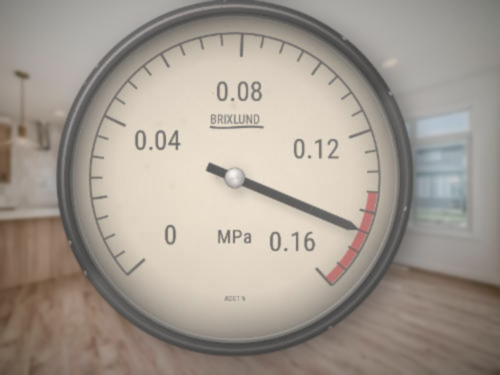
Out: value=0.145 unit=MPa
